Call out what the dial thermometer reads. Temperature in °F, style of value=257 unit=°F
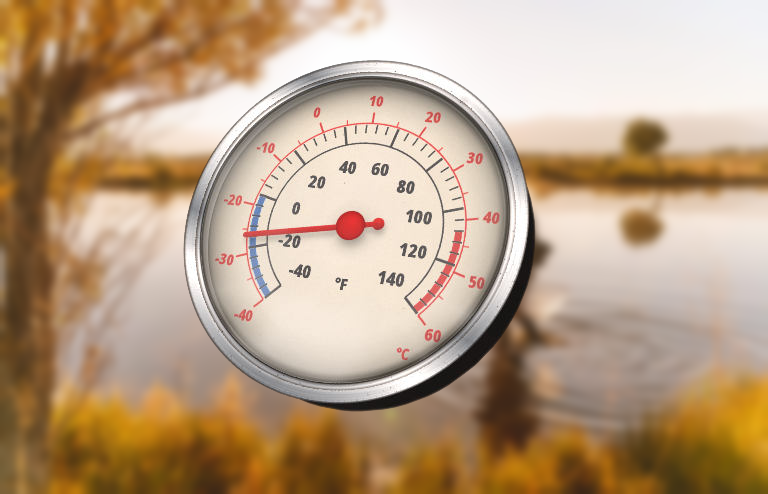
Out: value=-16 unit=°F
